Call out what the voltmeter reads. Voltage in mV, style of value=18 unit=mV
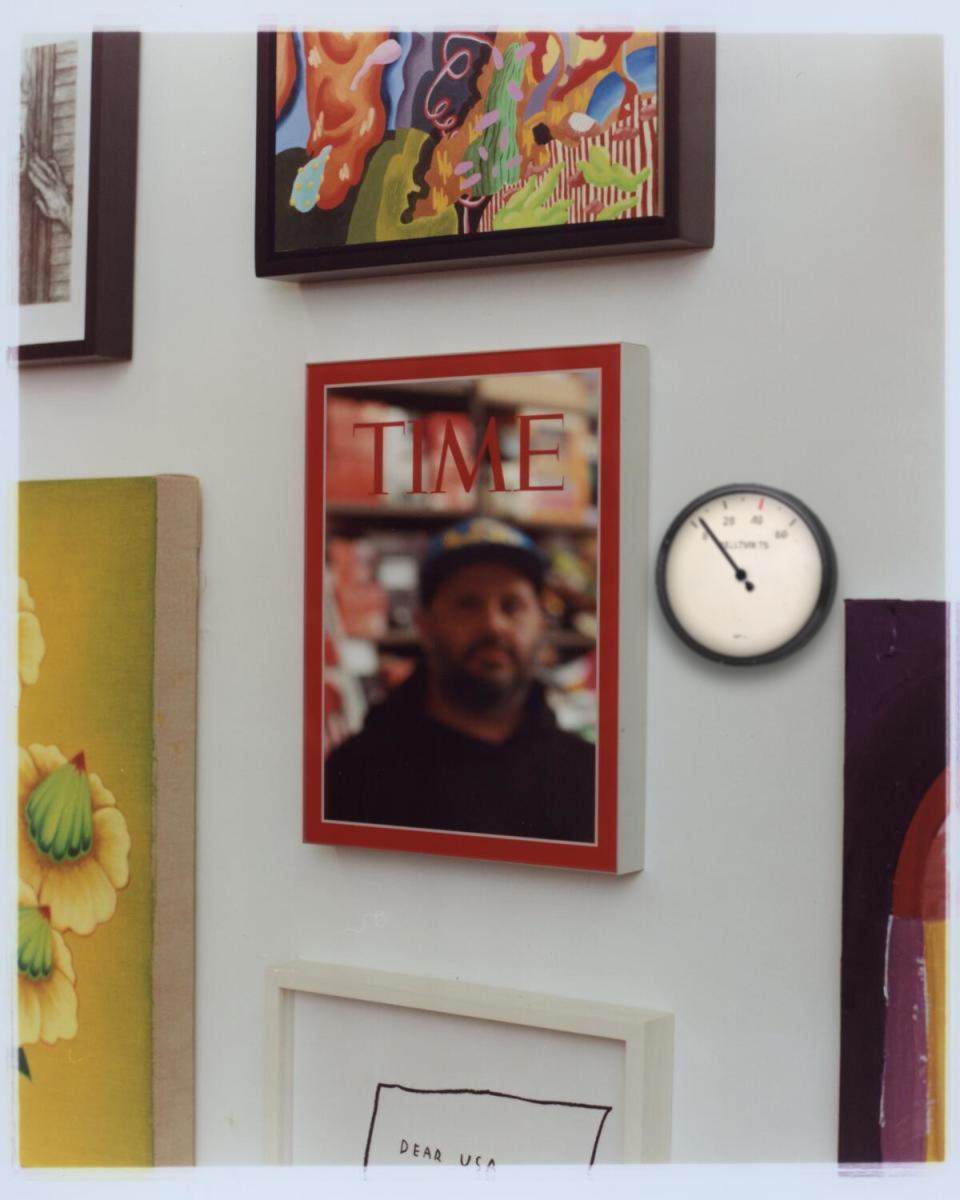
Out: value=5 unit=mV
